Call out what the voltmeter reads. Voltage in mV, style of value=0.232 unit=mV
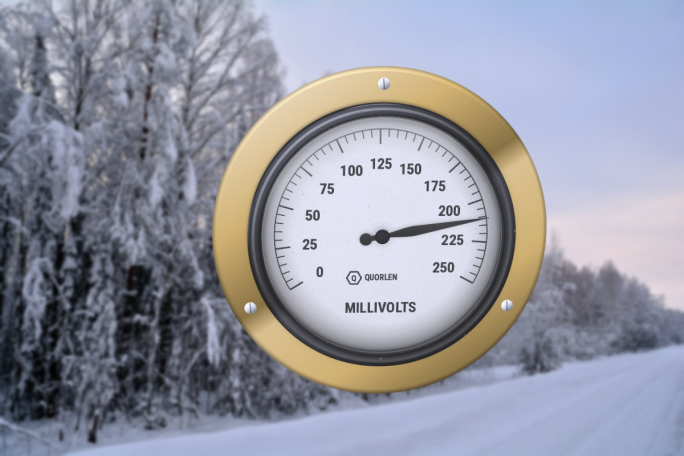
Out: value=210 unit=mV
